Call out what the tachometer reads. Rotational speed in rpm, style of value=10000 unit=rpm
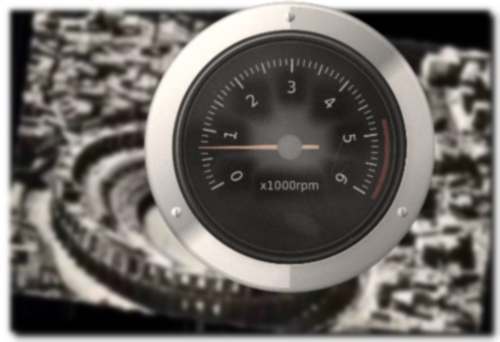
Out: value=700 unit=rpm
